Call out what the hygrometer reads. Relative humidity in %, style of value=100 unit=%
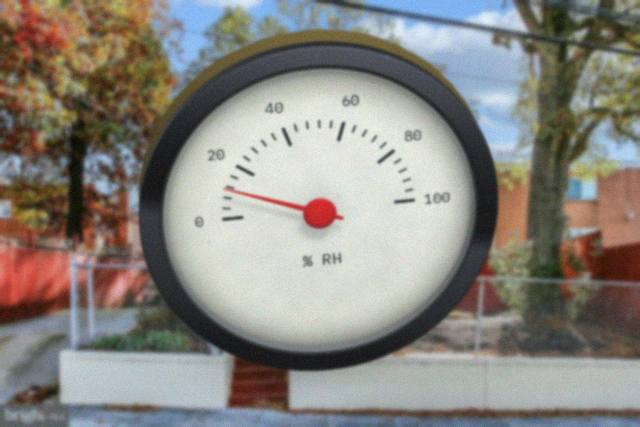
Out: value=12 unit=%
